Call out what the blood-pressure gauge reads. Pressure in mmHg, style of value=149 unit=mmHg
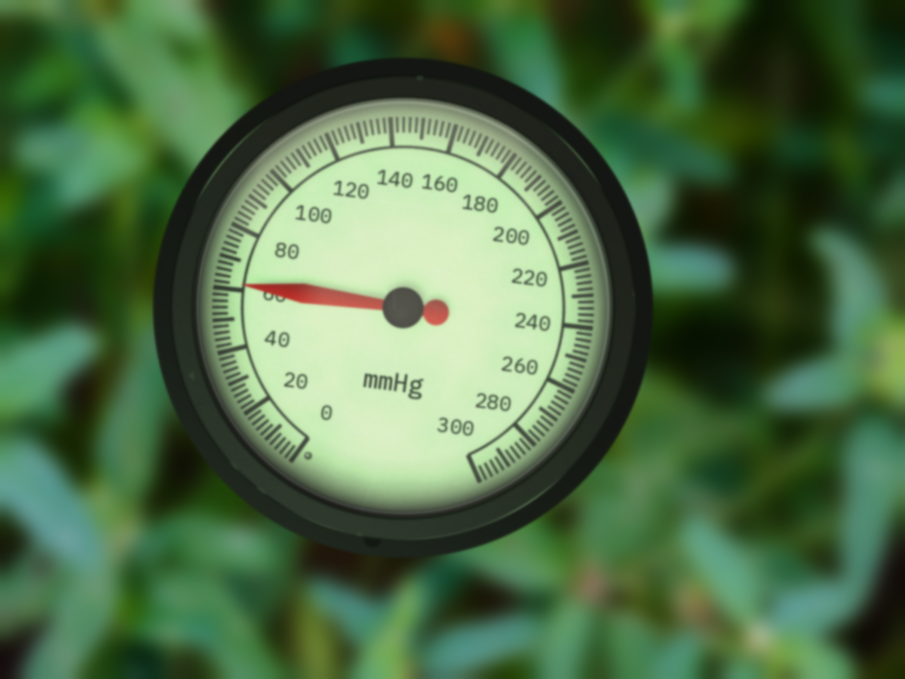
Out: value=62 unit=mmHg
